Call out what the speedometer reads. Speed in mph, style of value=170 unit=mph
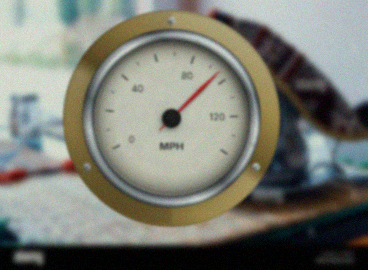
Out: value=95 unit=mph
